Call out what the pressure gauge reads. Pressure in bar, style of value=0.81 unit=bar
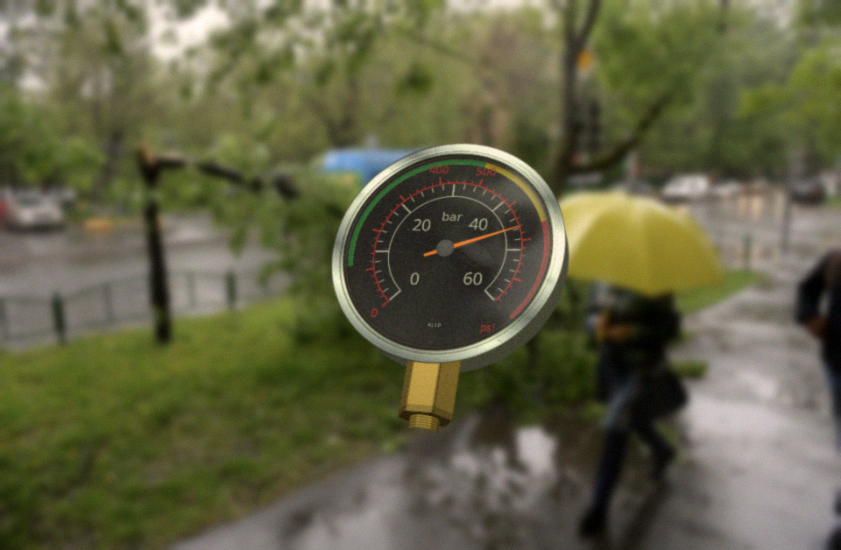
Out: value=46 unit=bar
